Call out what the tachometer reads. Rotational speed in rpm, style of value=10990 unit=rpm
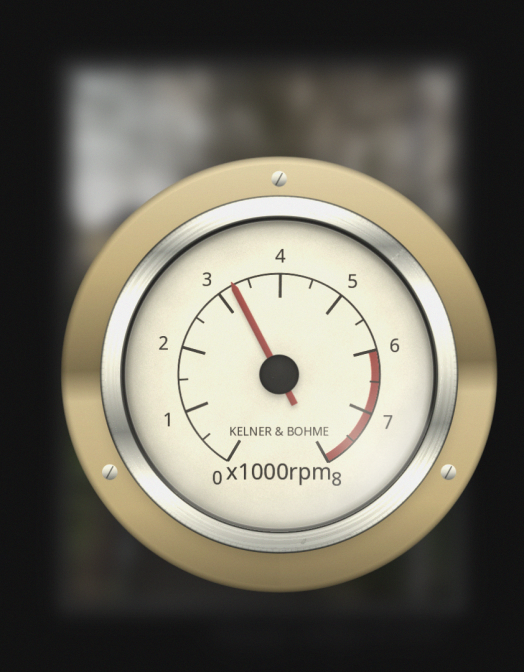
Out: value=3250 unit=rpm
